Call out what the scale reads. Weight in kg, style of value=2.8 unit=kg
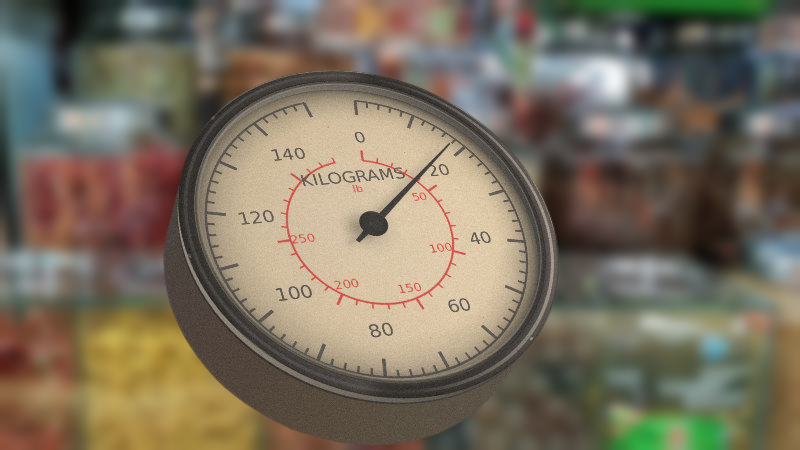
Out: value=18 unit=kg
